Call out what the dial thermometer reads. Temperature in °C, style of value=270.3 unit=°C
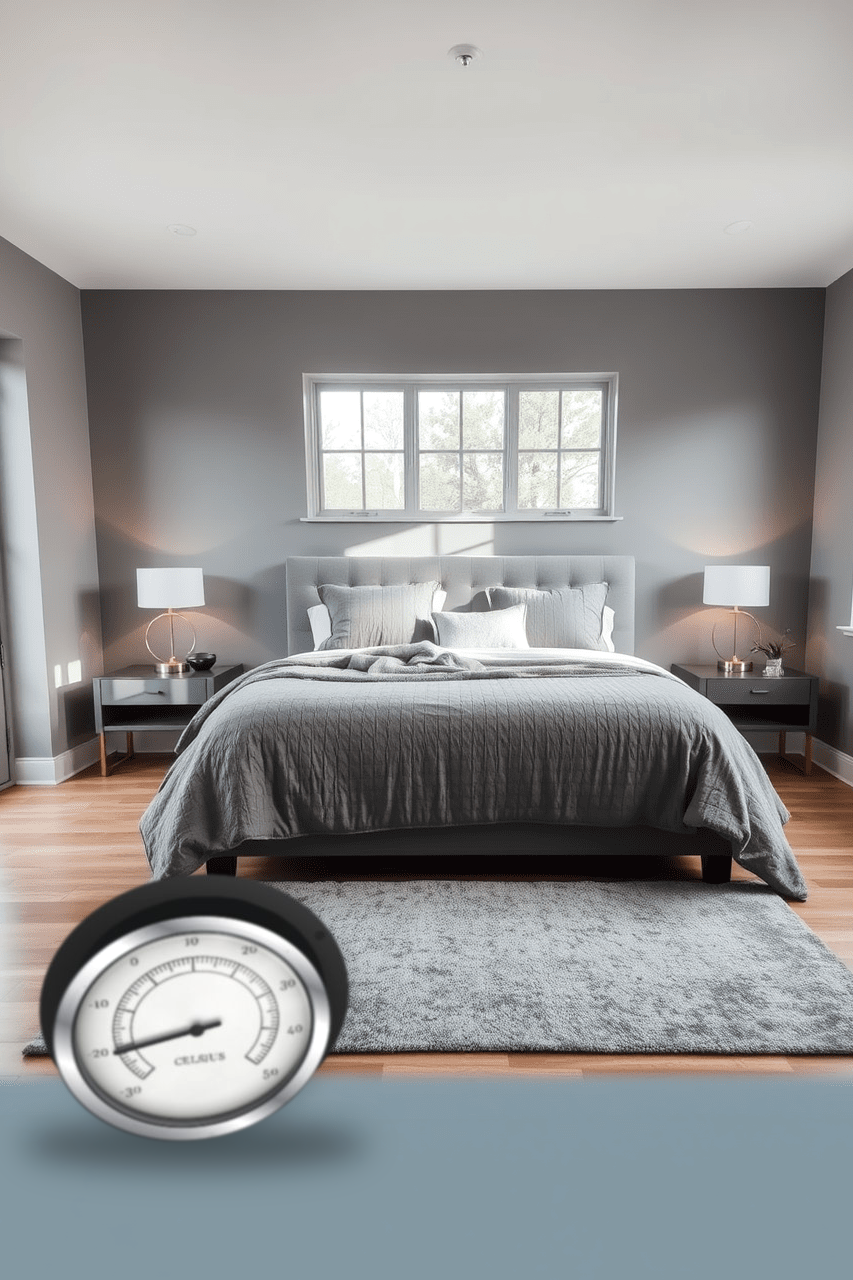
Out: value=-20 unit=°C
